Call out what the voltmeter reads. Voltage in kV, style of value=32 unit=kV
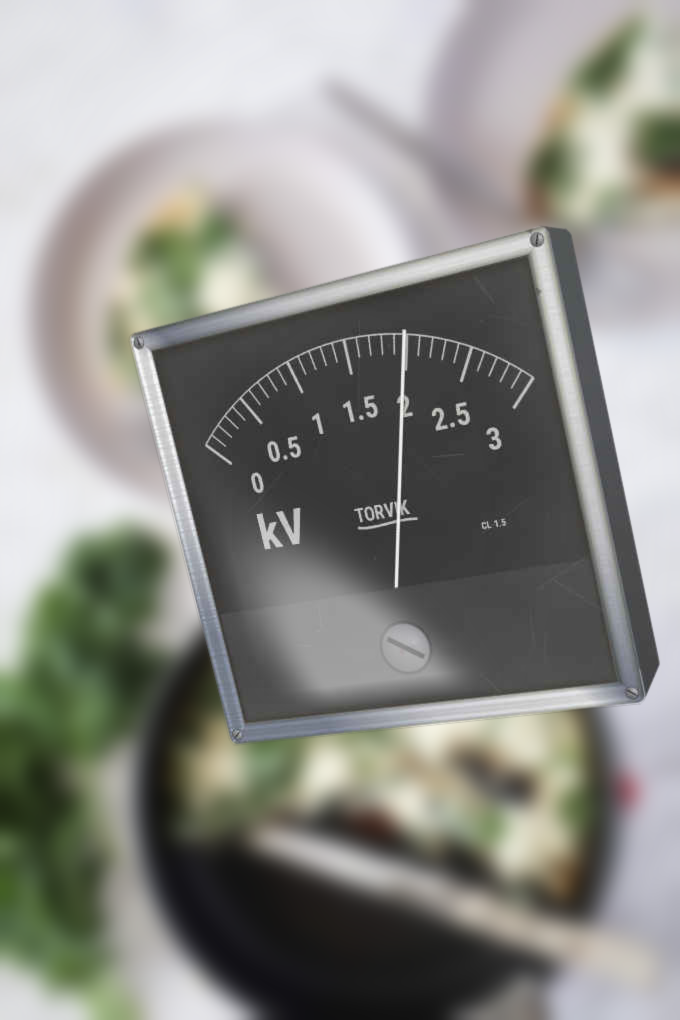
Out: value=2 unit=kV
